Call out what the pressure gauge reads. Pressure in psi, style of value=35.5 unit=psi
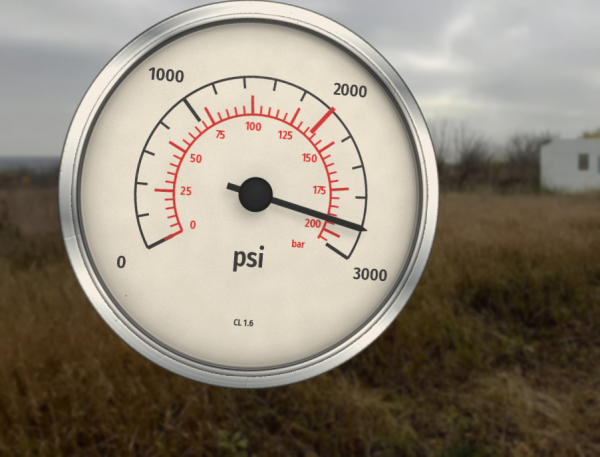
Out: value=2800 unit=psi
